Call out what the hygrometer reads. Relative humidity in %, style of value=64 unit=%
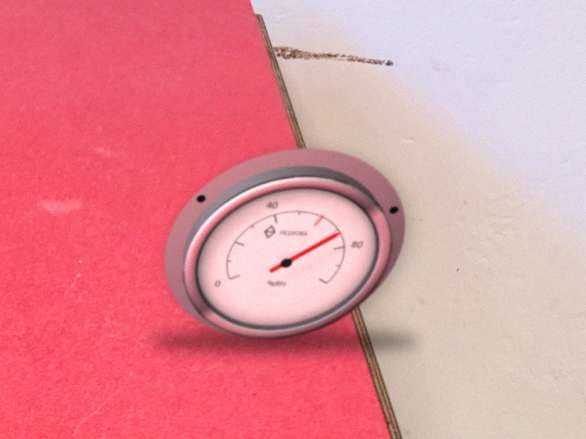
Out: value=70 unit=%
